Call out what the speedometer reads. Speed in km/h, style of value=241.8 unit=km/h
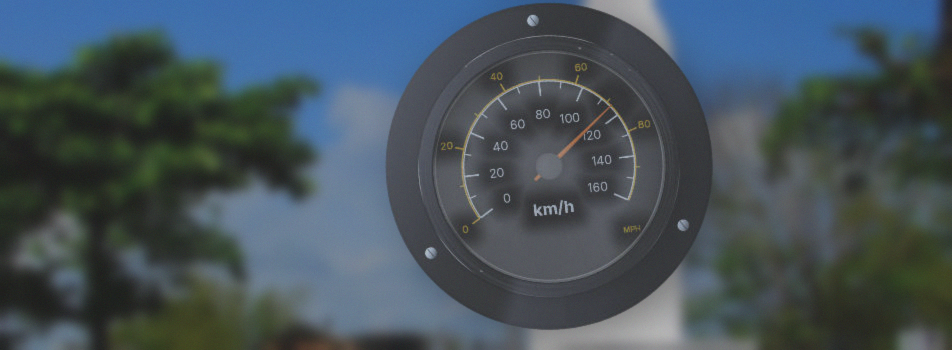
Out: value=115 unit=km/h
